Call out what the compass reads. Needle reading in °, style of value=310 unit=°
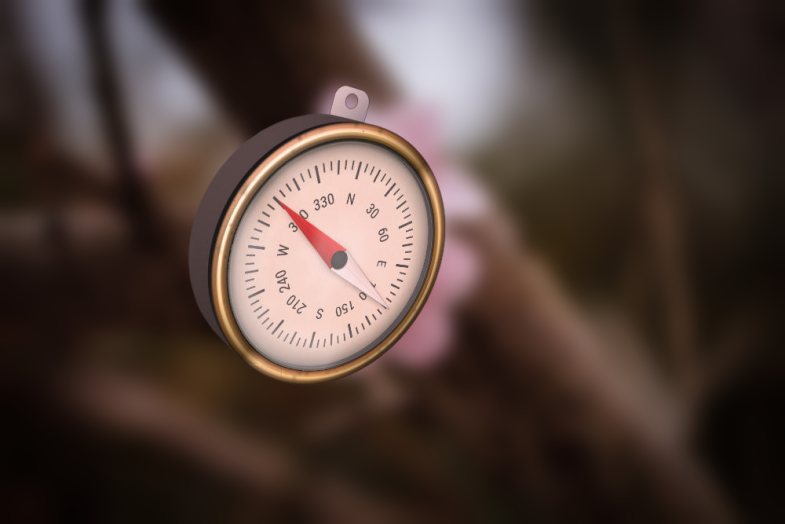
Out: value=300 unit=°
